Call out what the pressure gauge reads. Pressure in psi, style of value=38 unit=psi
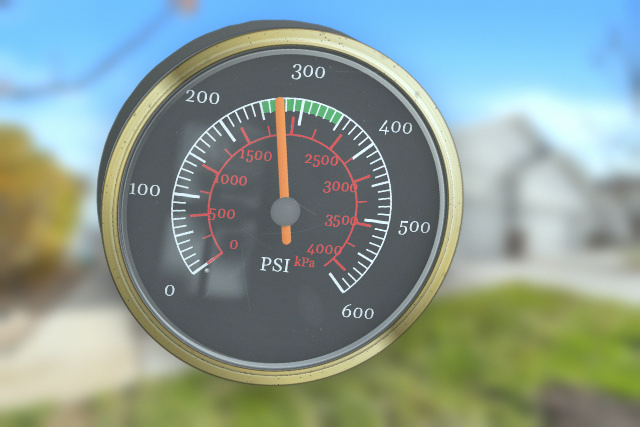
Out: value=270 unit=psi
